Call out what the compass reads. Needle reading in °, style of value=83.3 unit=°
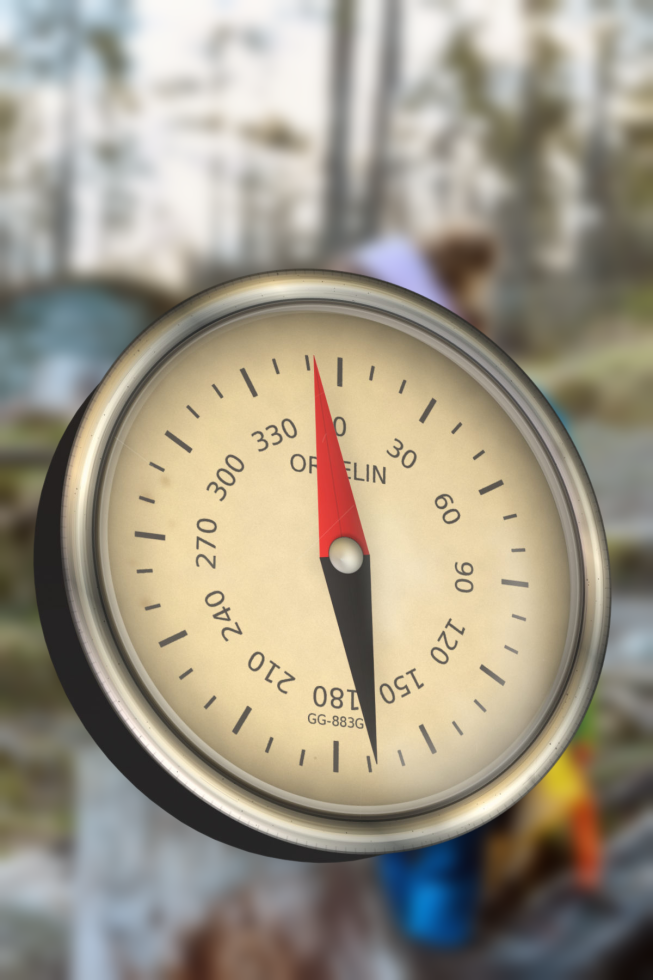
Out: value=350 unit=°
